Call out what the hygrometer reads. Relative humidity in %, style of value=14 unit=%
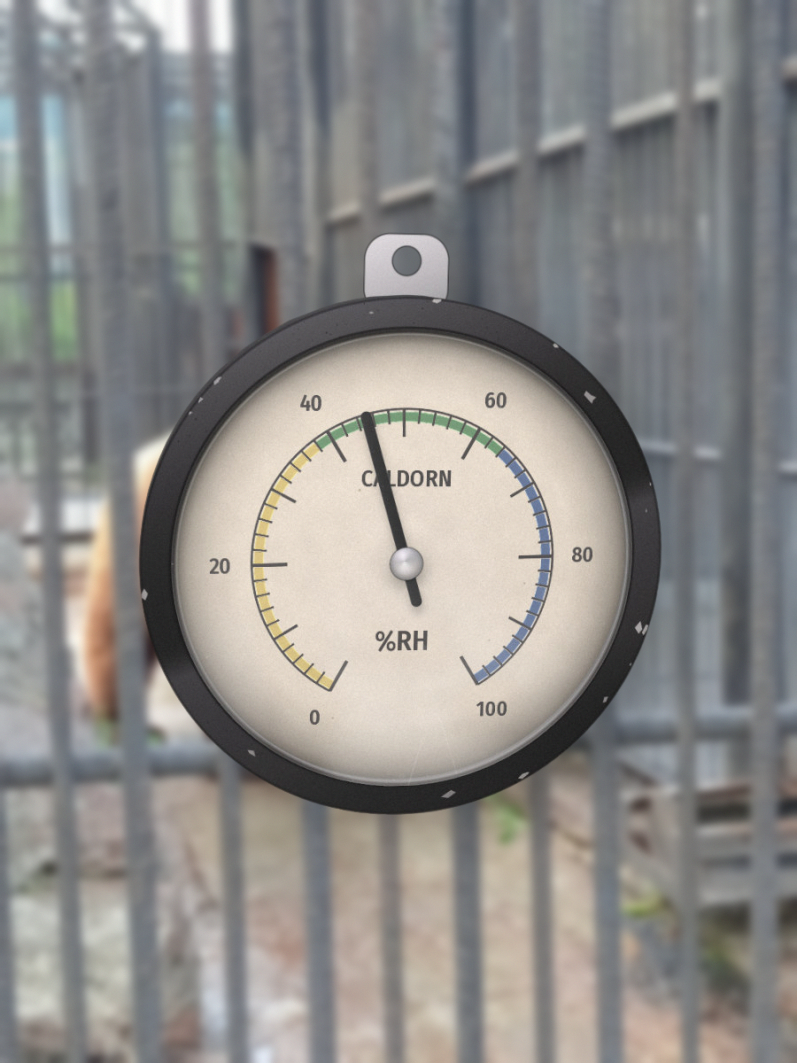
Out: value=45 unit=%
